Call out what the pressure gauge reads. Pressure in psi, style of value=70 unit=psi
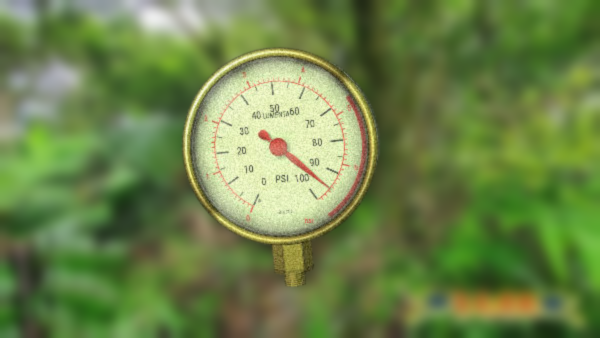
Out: value=95 unit=psi
